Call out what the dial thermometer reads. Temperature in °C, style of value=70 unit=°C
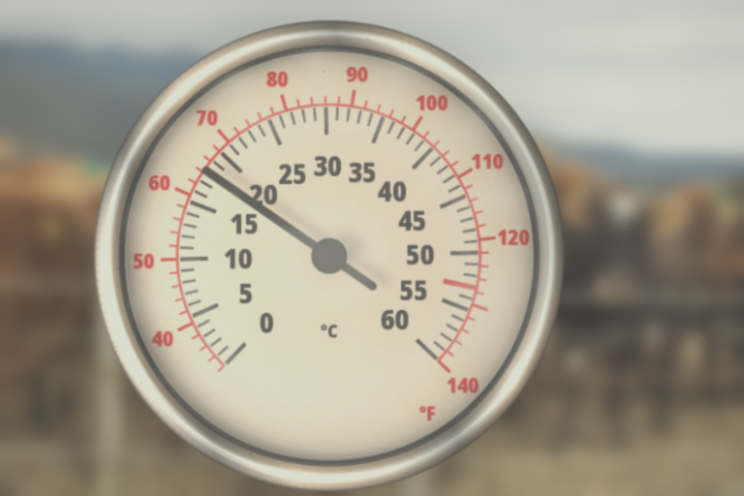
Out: value=18 unit=°C
